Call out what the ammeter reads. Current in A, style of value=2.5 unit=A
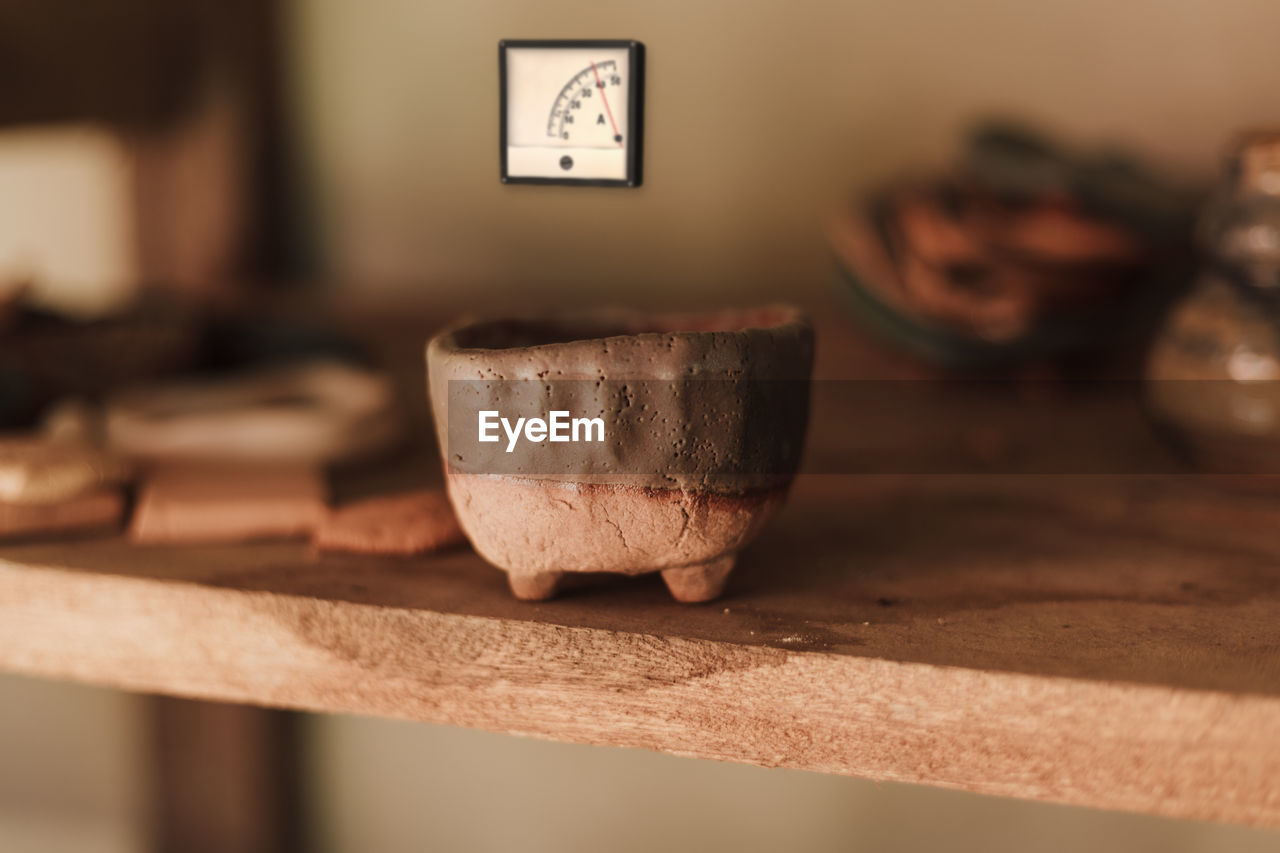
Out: value=40 unit=A
